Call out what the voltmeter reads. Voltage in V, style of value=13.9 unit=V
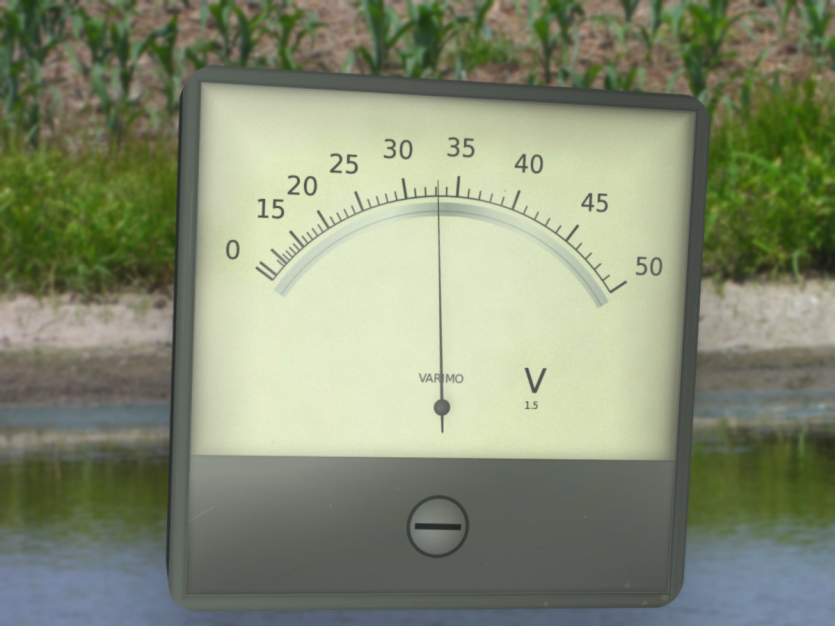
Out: value=33 unit=V
